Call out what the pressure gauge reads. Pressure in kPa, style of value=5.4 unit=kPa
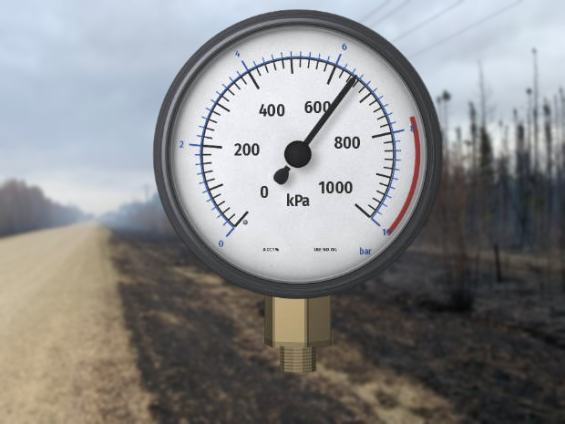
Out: value=650 unit=kPa
